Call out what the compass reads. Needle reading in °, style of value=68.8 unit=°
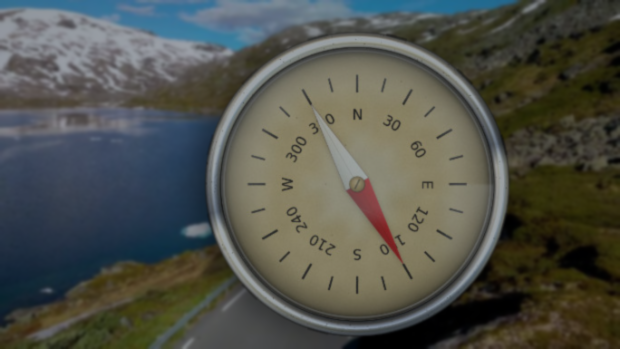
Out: value=150 unit=°
